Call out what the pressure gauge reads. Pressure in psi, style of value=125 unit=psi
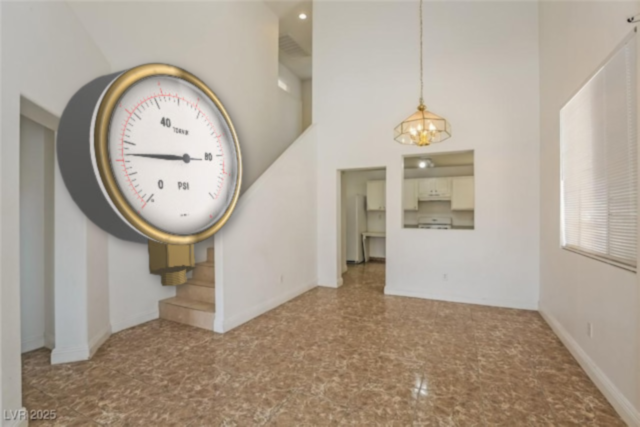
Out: value=16 unit=psi
